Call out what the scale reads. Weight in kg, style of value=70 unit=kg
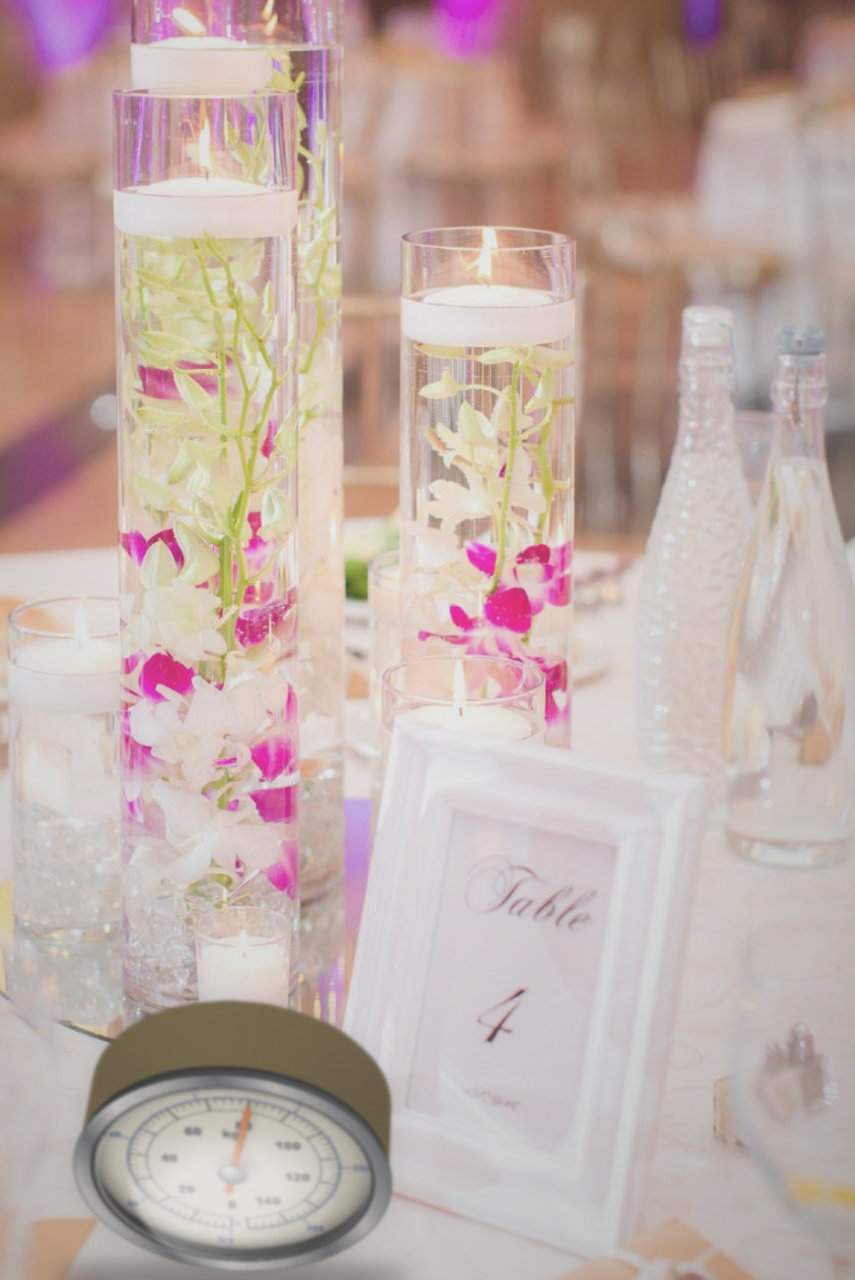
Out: value=80 unit=kg
